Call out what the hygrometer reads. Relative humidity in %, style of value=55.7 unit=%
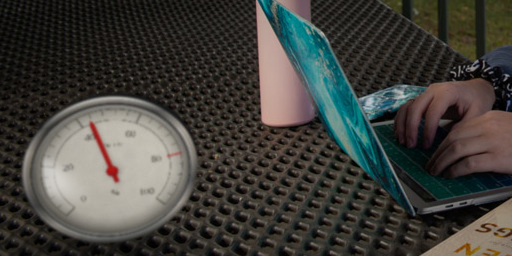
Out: value=44 unit=%
